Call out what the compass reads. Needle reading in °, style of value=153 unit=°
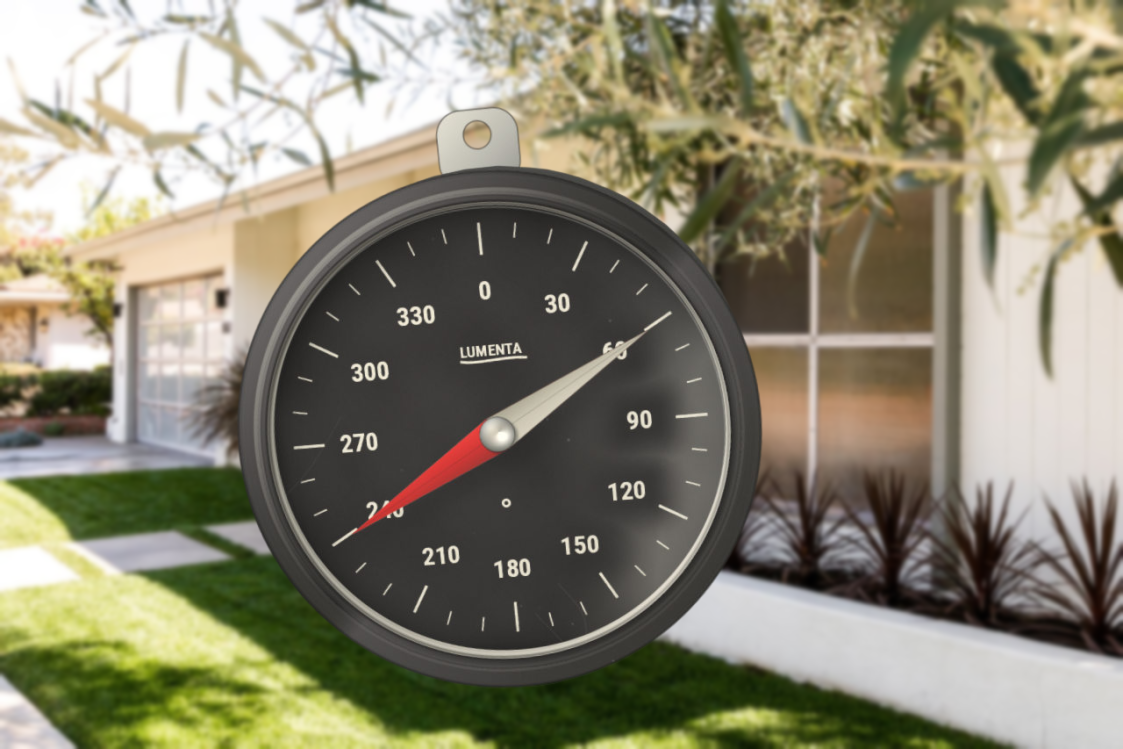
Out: value=240 unit=°
